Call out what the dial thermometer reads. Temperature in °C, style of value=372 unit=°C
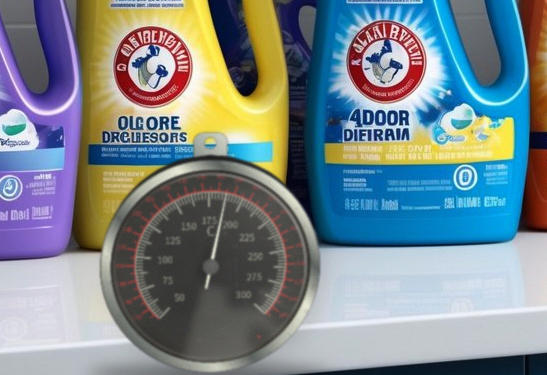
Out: value=187.5 unit=°C
